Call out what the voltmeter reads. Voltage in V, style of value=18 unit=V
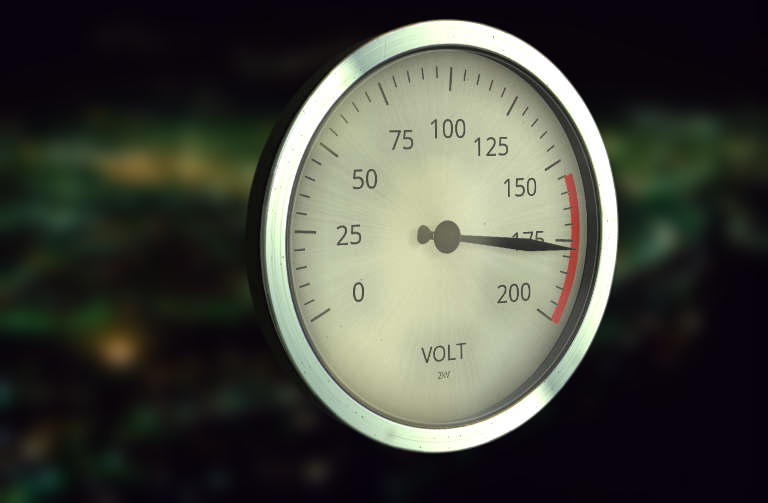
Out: value=177.5 unit=V
